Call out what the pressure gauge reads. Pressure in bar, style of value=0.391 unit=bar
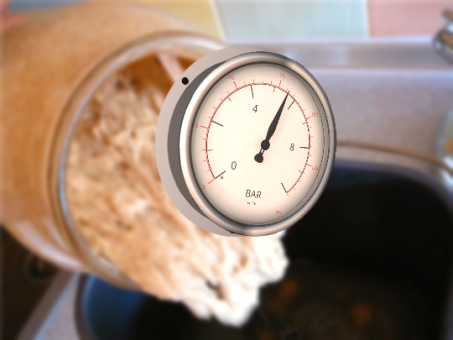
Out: value=5.5 unit=bar
